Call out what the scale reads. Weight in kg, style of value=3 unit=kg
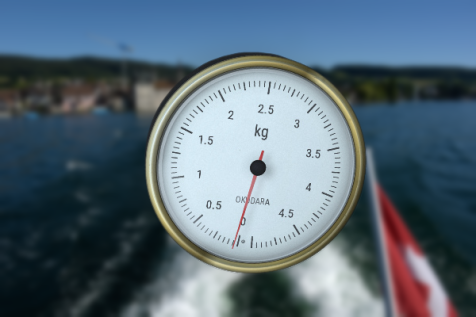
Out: value=0.05 unit=kg
